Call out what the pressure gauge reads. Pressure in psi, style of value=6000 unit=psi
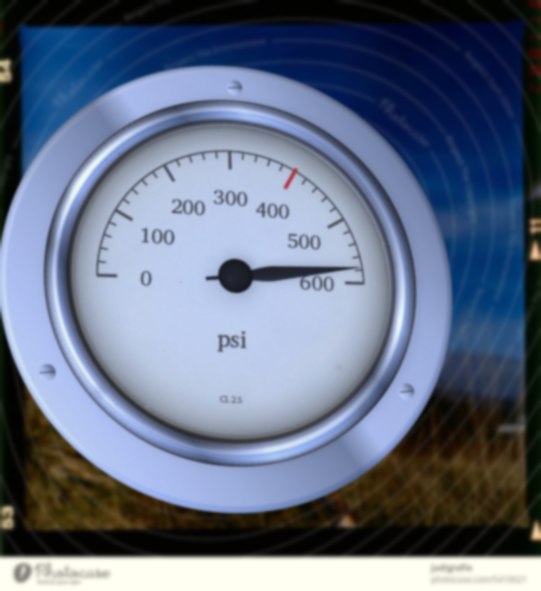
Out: value=580 unit=psi
